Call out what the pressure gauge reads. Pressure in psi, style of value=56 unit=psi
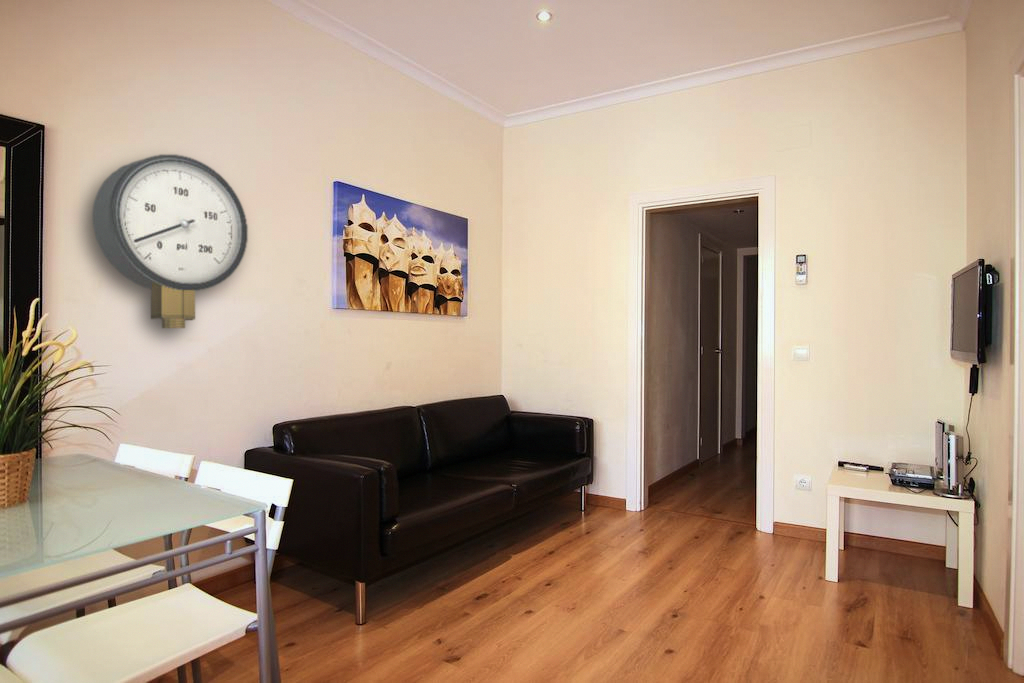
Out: value=15 unit=psi
